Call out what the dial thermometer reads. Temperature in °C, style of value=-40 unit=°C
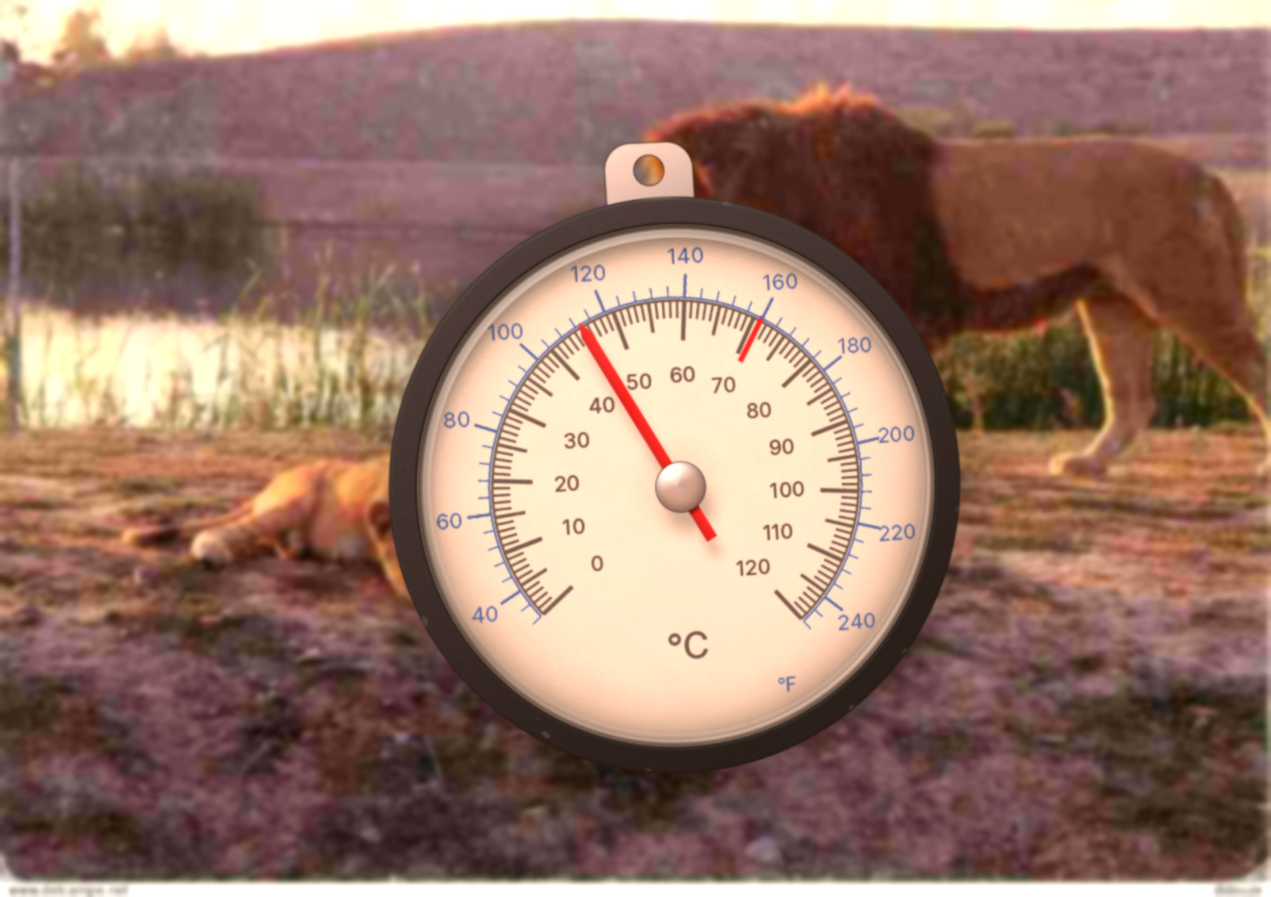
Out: value=45 unit=°C
